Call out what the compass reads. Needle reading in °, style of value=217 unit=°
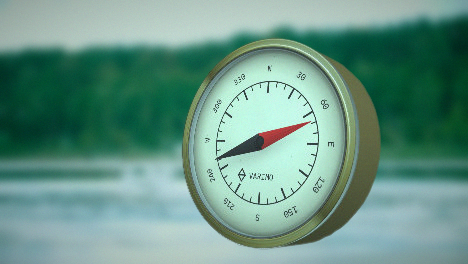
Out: value=70 unit=°
